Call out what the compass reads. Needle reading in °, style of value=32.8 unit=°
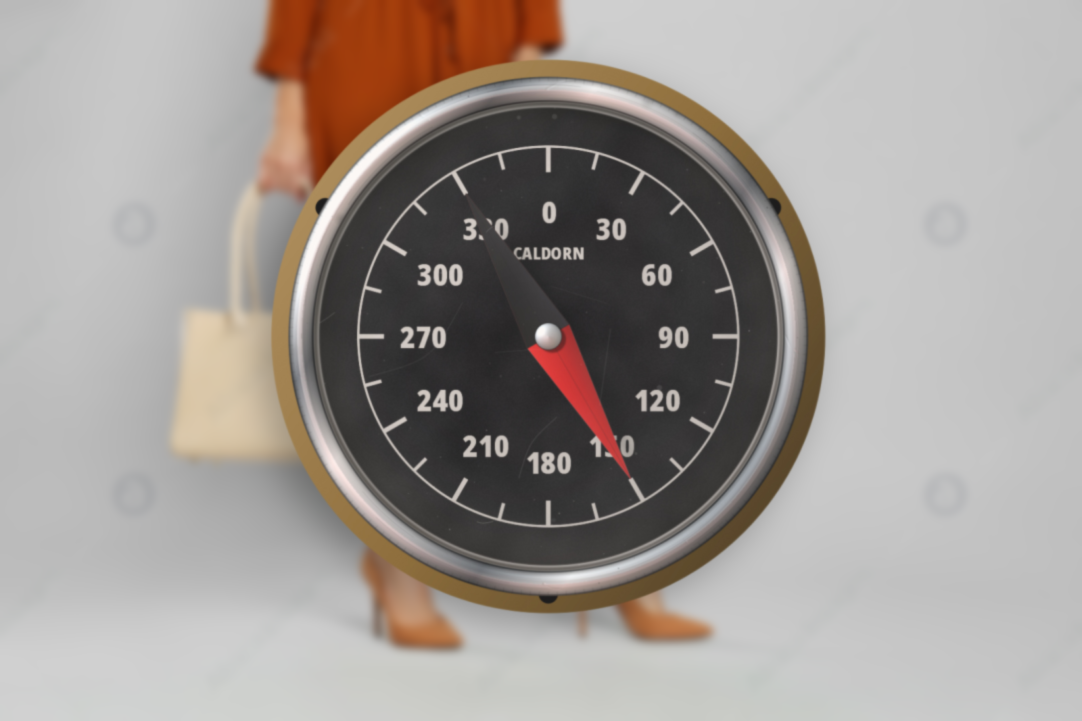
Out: value=150 unit=°
